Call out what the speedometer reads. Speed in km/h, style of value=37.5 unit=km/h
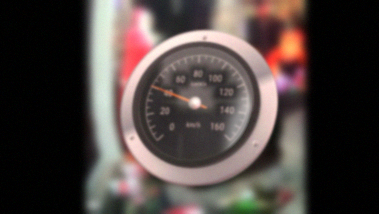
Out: value=40 unit=km/h
